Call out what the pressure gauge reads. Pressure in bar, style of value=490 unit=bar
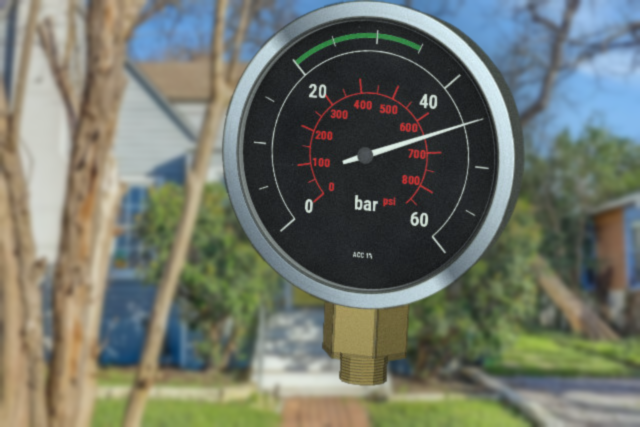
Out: value=45 unit=bar
